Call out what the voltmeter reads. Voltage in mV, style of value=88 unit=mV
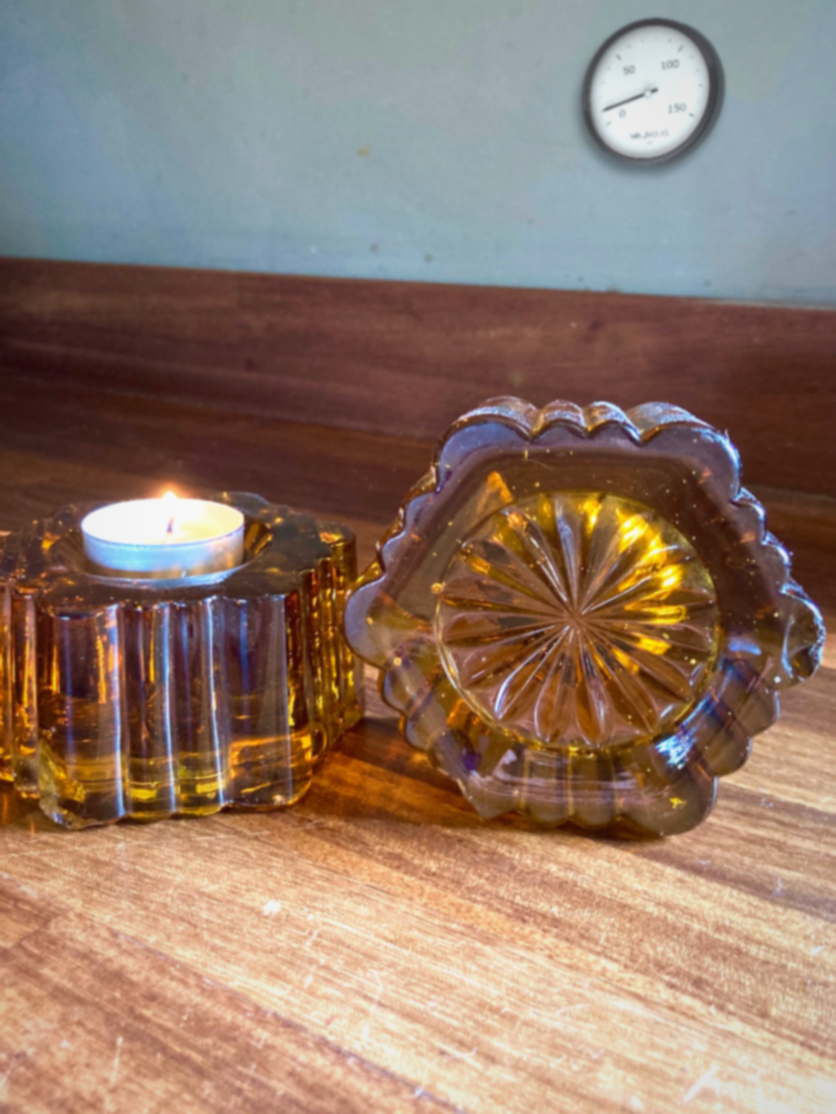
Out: value=10 unit=mV
